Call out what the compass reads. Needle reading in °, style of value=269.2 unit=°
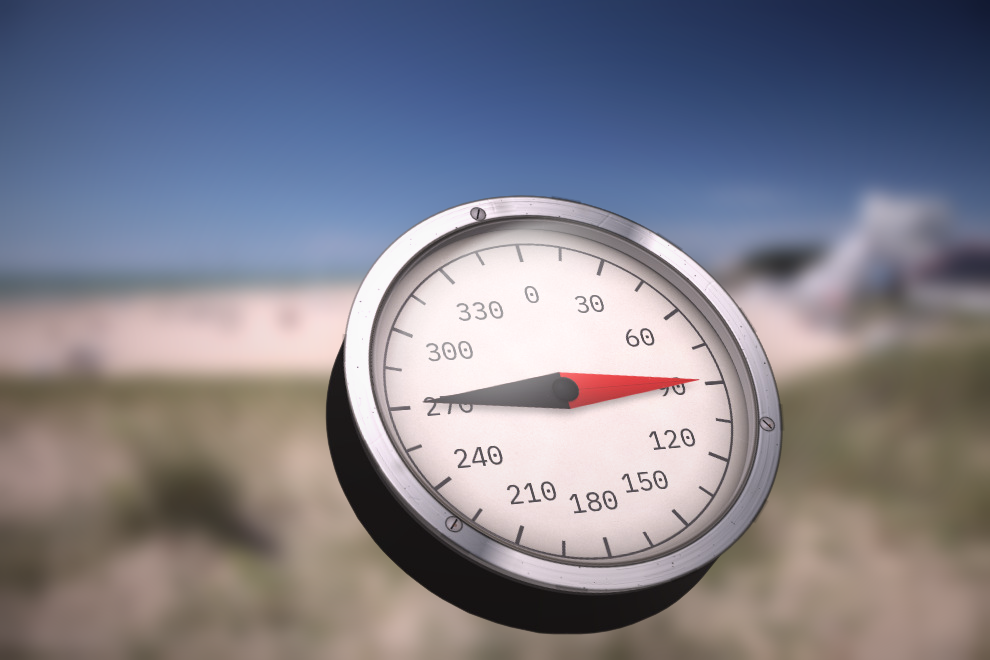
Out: value=90 unit=°
